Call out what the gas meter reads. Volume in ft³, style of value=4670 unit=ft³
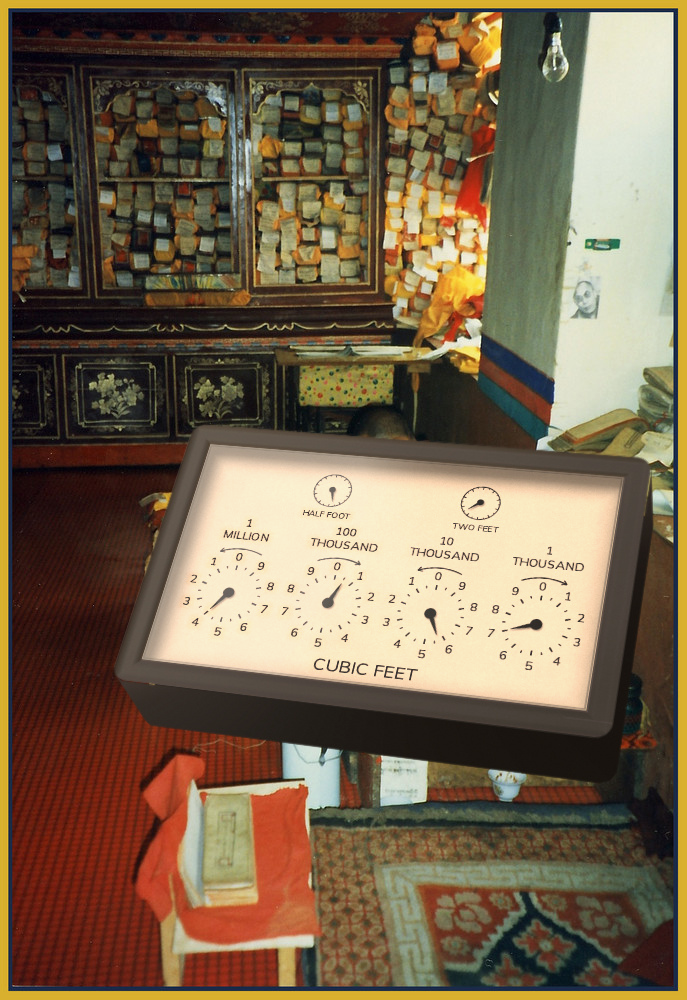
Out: value=405700 unit=ft³
